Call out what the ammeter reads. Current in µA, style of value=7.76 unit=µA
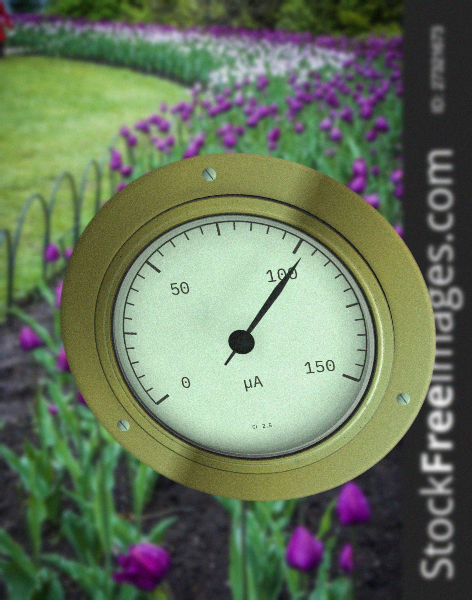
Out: value=102.5 unit=µA
